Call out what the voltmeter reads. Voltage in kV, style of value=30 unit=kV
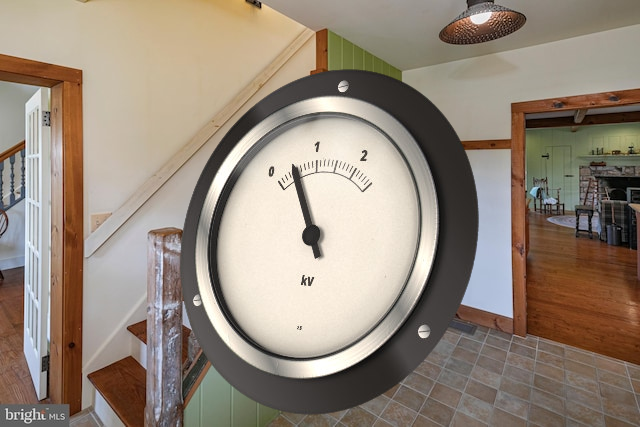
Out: value=0.5 unit=kV
